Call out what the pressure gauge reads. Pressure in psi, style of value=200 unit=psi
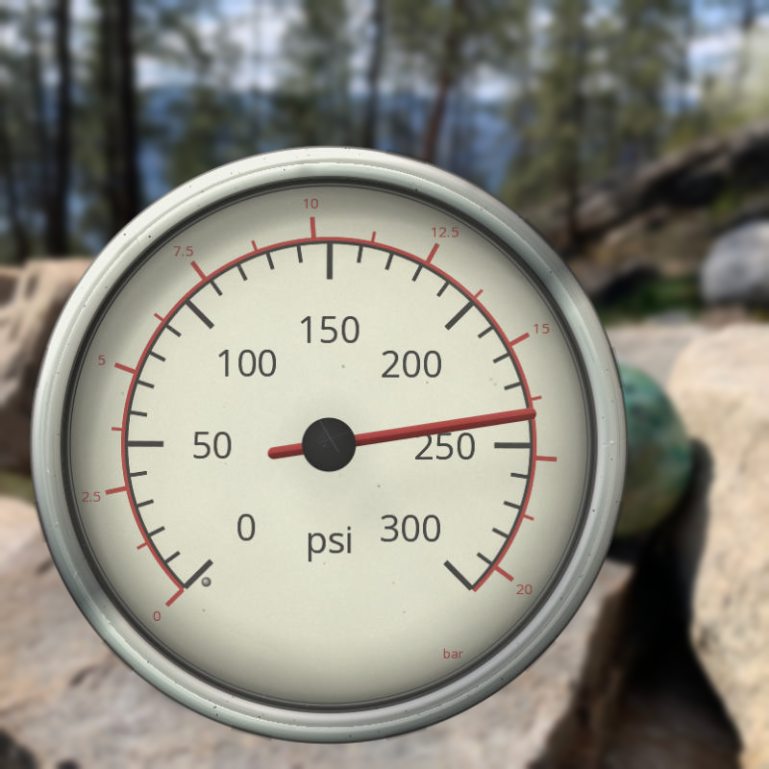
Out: value=240 unit=psi
